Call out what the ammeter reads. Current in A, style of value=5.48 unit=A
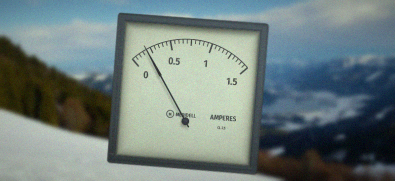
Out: value=0.2 unit=A
